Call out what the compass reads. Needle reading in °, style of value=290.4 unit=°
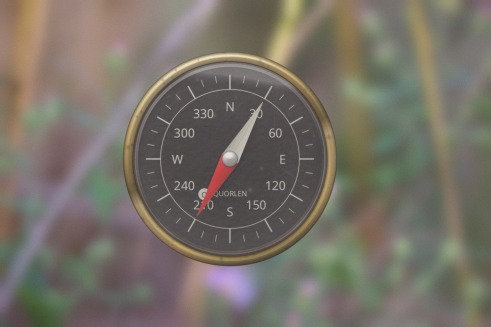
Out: value=210 unit=°
